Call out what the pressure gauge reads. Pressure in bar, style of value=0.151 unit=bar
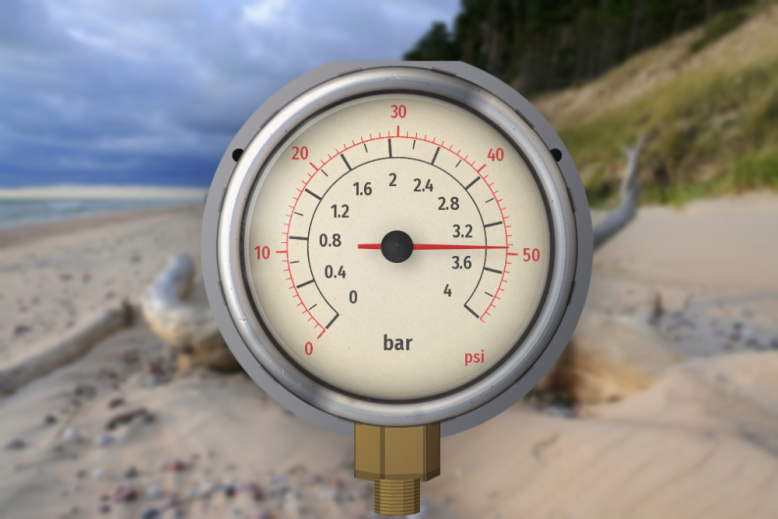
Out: value=3.4 unit=bar
